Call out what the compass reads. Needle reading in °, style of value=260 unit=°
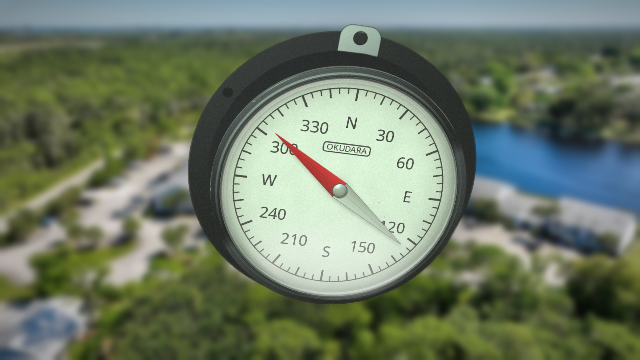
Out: value=305 unit=°
